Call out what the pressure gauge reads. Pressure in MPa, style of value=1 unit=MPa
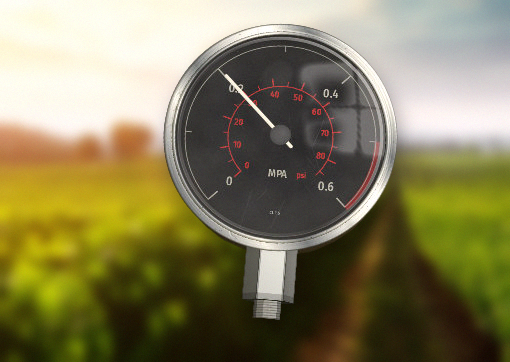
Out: value=0.2 unit=MPa
